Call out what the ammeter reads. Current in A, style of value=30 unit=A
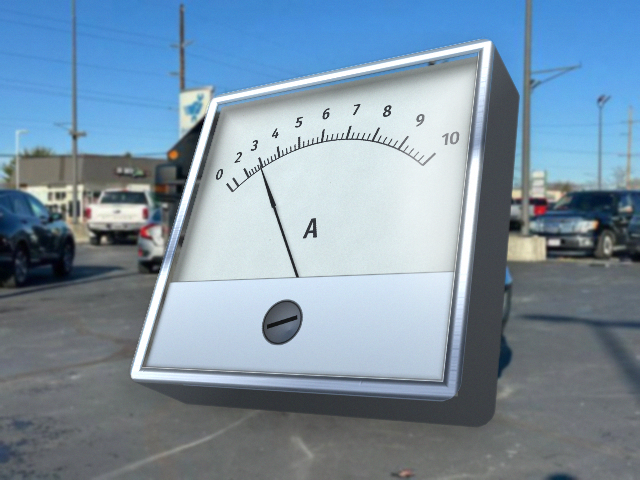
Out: value=3 unit=A
